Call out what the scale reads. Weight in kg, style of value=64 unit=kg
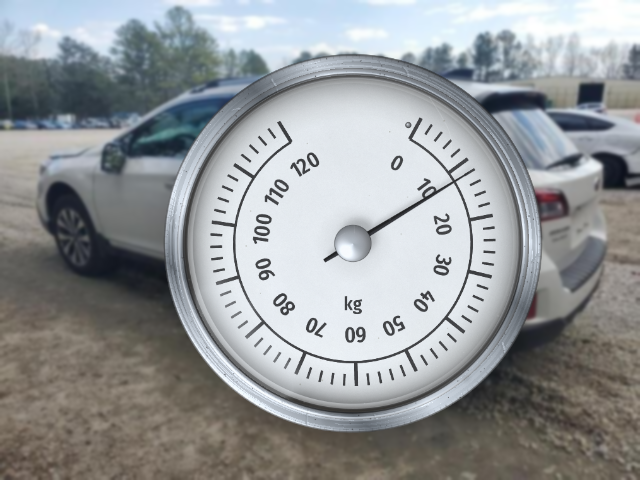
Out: value=12 unit=kg
